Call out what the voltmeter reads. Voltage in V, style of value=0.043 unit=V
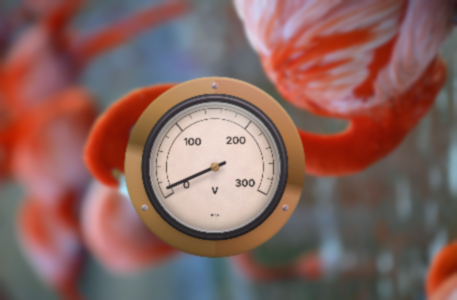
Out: value=10 unit=V
